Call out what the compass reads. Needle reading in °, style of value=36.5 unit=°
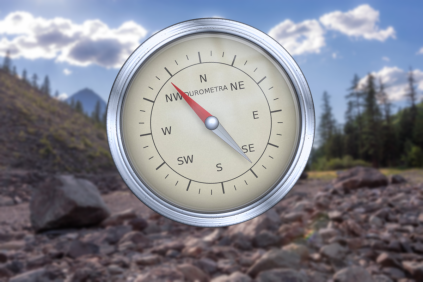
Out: value=325 unit=°
